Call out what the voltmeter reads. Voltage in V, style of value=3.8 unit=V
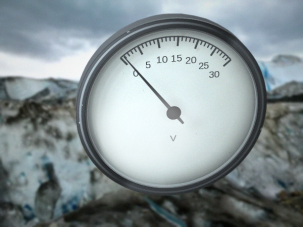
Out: value=1 unit=V
